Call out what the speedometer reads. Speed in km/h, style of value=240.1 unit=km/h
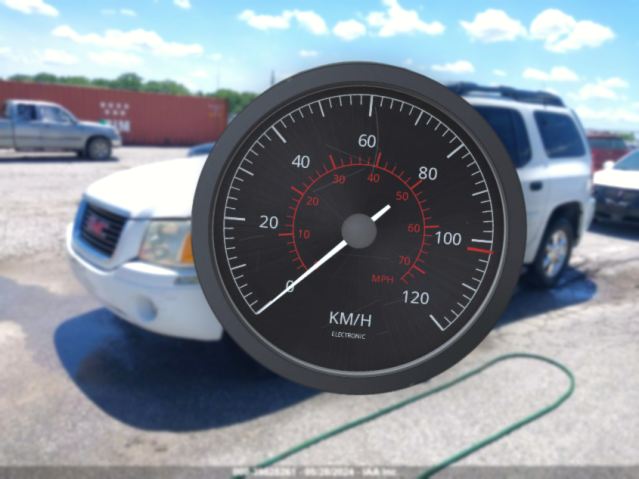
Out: value=0 unit=km/h
